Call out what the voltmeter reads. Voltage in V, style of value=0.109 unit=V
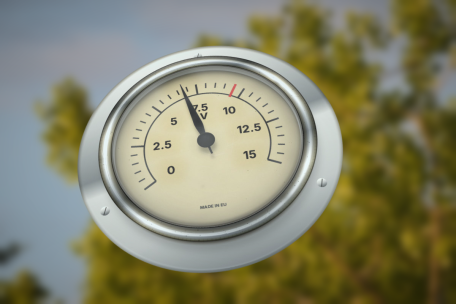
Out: value=6.75 unit=V
